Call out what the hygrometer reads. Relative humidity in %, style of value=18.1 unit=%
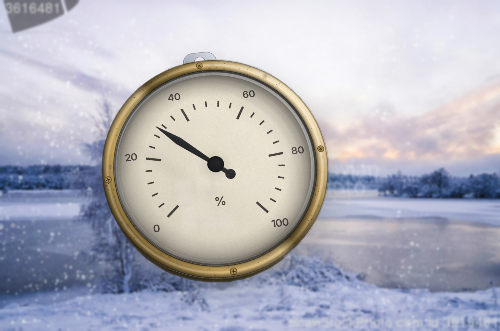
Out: value=30 unit=%
